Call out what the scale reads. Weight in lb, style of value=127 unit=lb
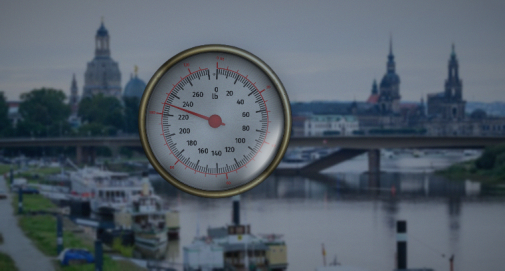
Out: value=230 unit=lb
